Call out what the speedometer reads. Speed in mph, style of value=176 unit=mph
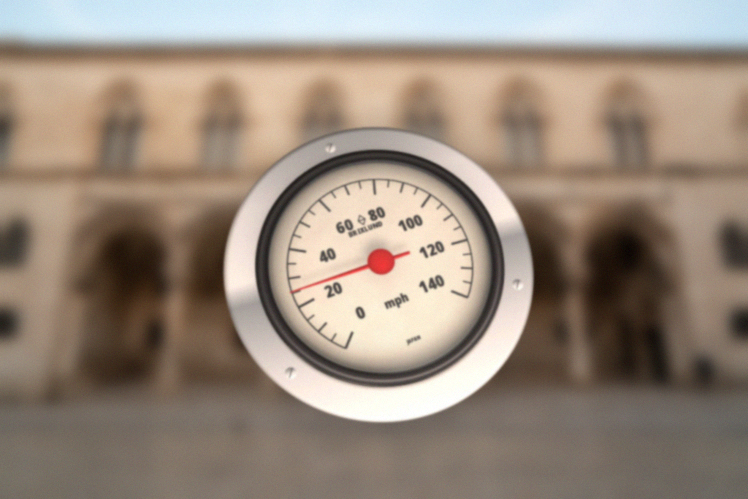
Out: value=25 unit=mph
